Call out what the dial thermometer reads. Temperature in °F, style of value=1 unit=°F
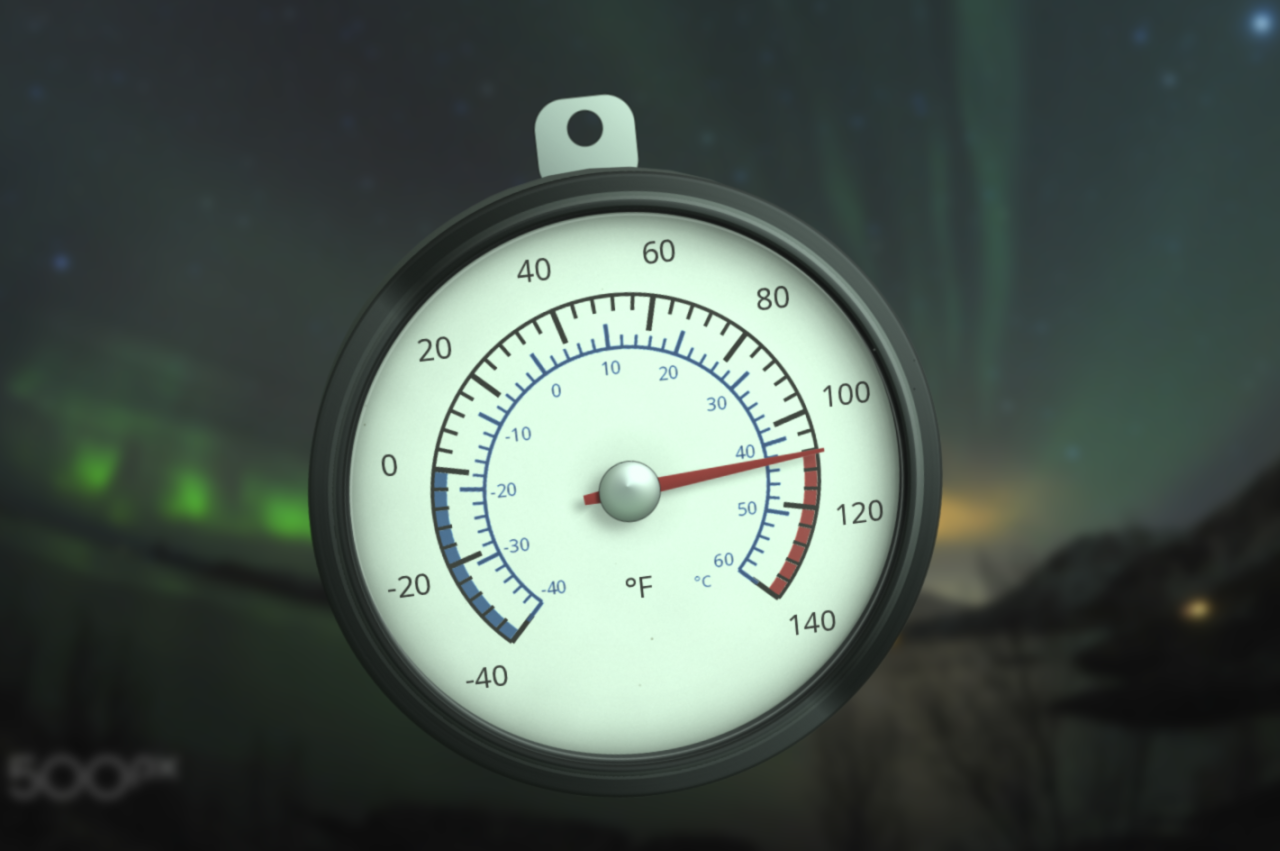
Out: value=108 unit=°F
